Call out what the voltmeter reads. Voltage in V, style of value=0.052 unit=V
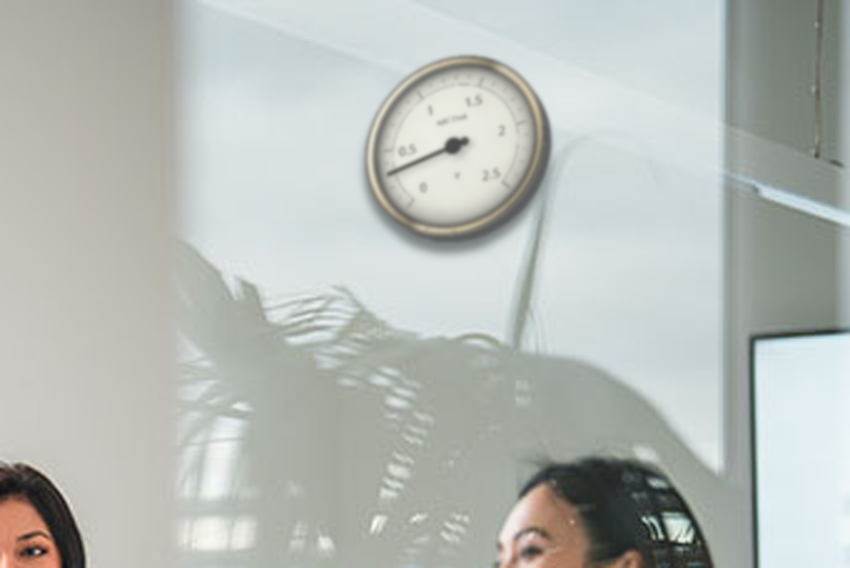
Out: value=0.3 unit=V
